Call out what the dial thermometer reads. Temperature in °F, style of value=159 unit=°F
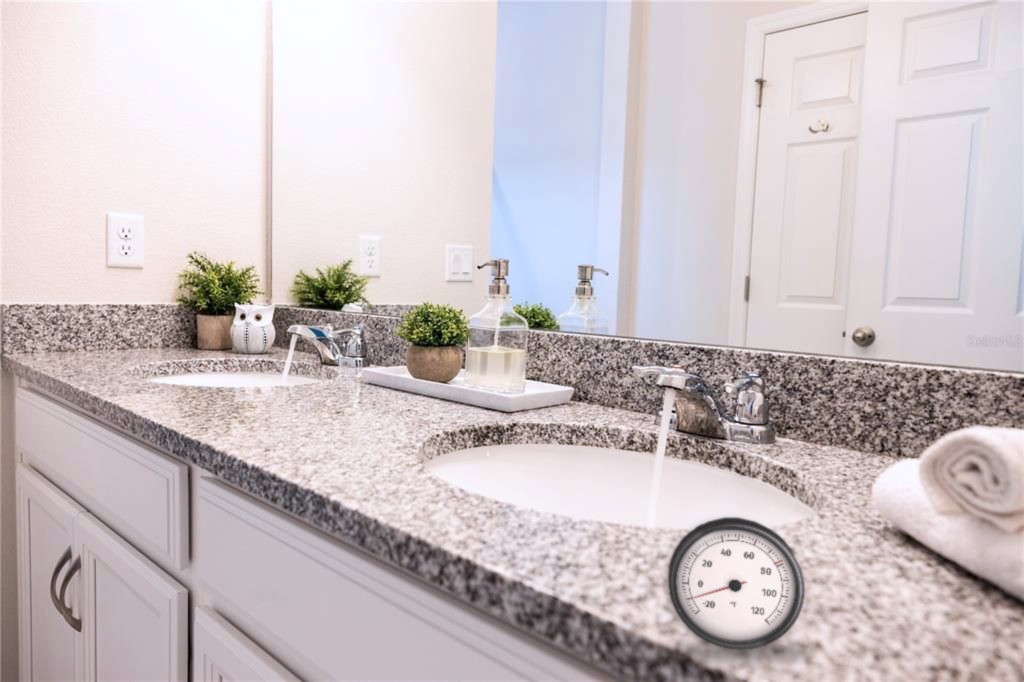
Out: value=-10 unit=°F
